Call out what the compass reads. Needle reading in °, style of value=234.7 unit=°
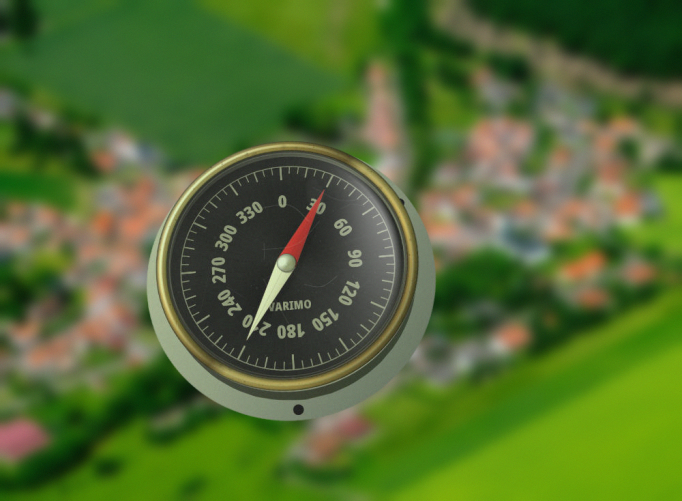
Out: value=30 unit=°
